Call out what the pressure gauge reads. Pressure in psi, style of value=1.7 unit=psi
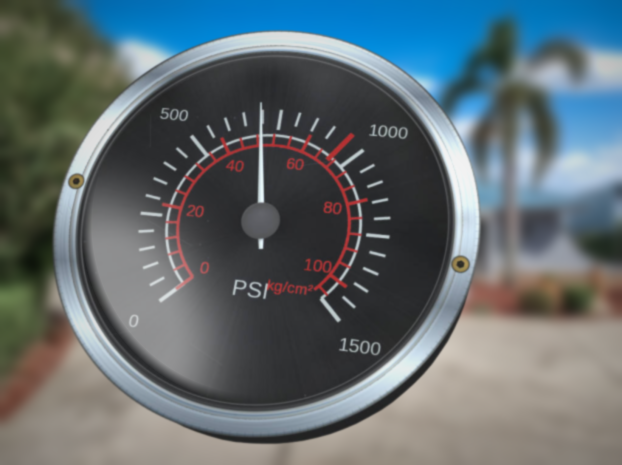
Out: value=700 unit=psi
